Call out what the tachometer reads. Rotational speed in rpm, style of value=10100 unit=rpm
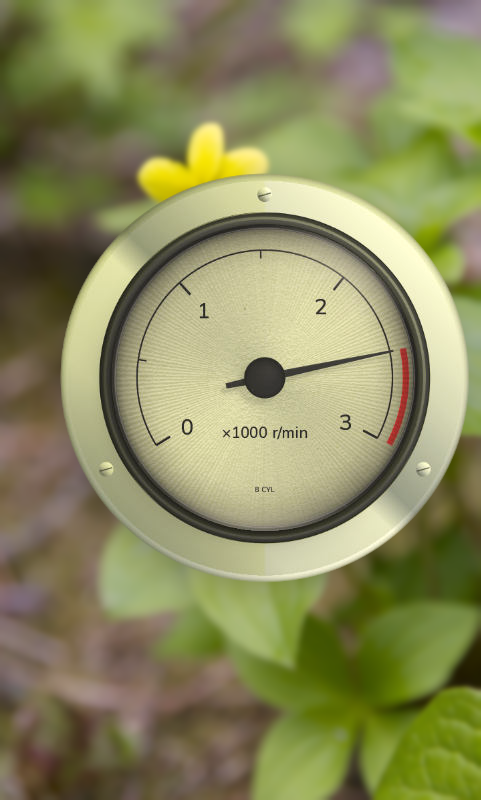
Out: value=2500 unit=rpm
